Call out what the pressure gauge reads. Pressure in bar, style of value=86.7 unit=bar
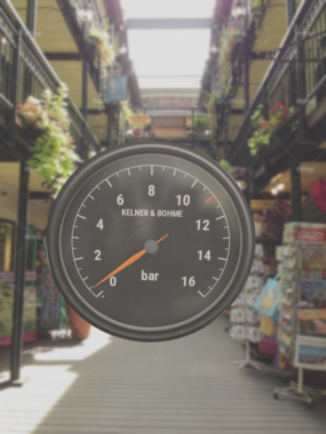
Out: value=0.5 unit=bar
